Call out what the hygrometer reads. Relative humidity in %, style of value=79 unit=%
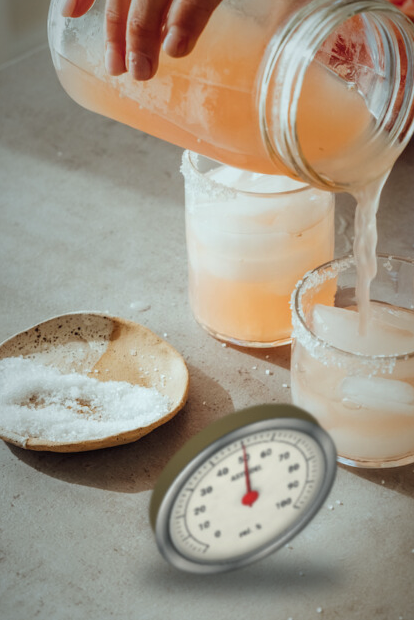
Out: value=50 unit=%
